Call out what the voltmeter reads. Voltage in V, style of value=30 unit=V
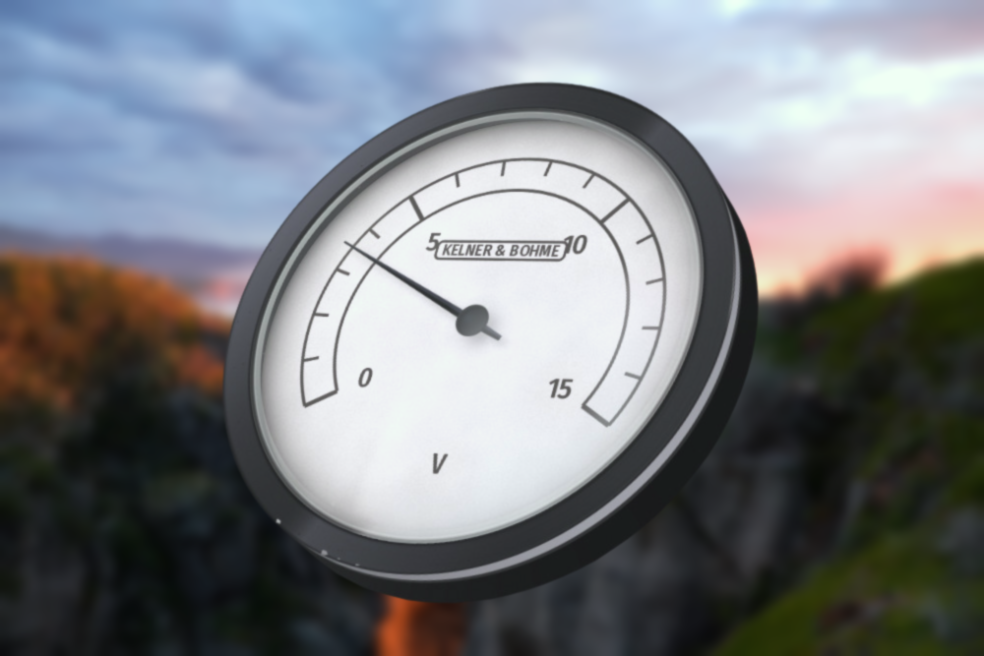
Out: value=3.5 unit=V
